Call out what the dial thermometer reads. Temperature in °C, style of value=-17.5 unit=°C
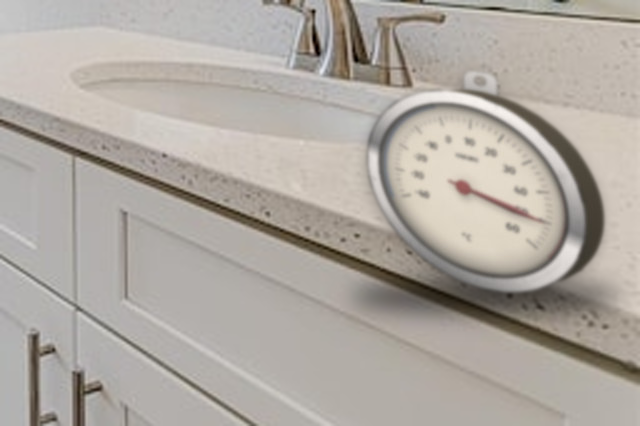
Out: value=50 unit=°C
